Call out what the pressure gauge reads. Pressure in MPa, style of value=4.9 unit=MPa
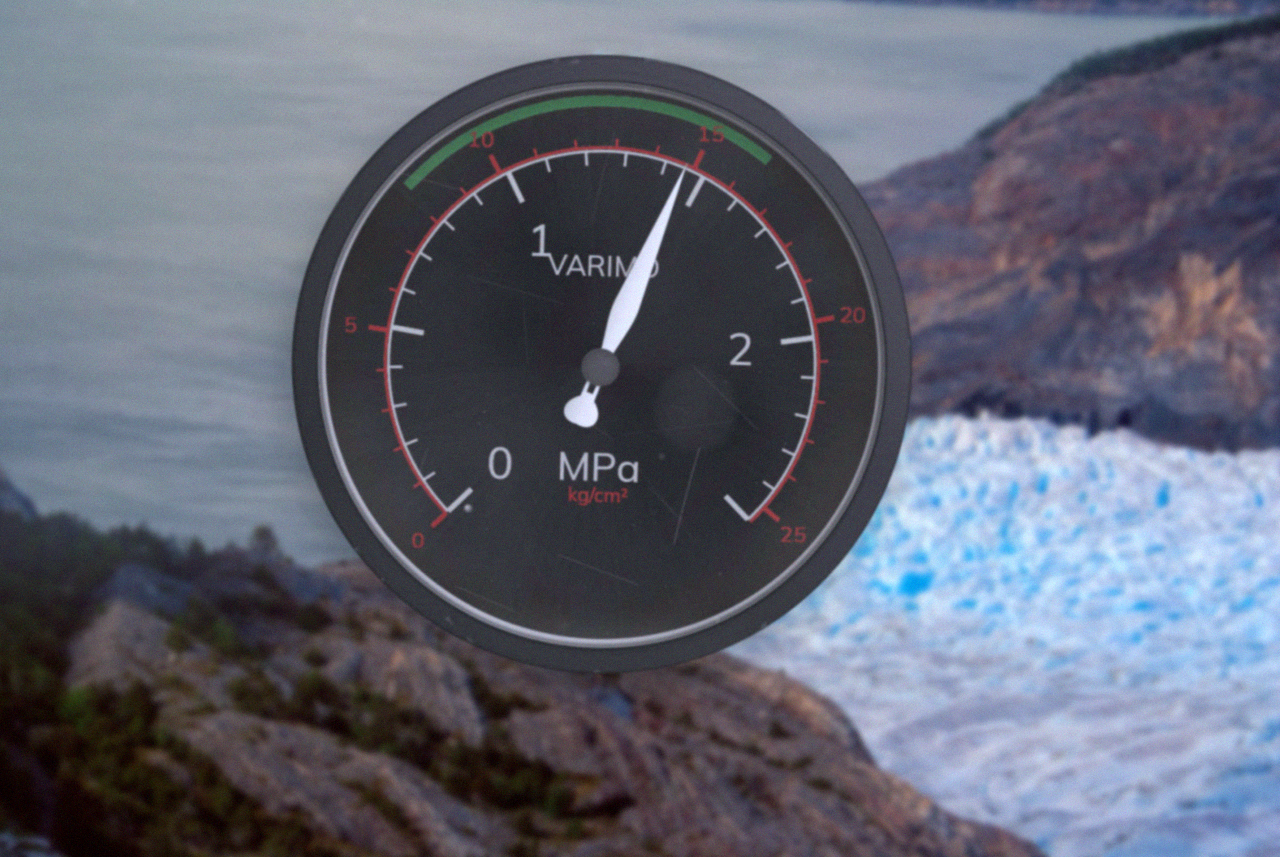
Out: value=1.45 unit=MPa
